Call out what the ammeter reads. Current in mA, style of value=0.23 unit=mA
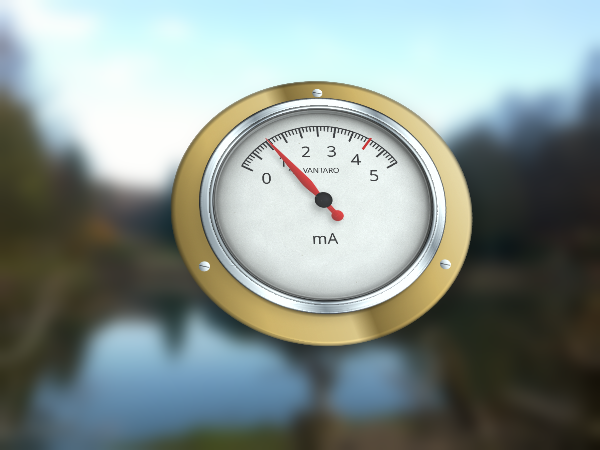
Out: value=1 unit=mA
